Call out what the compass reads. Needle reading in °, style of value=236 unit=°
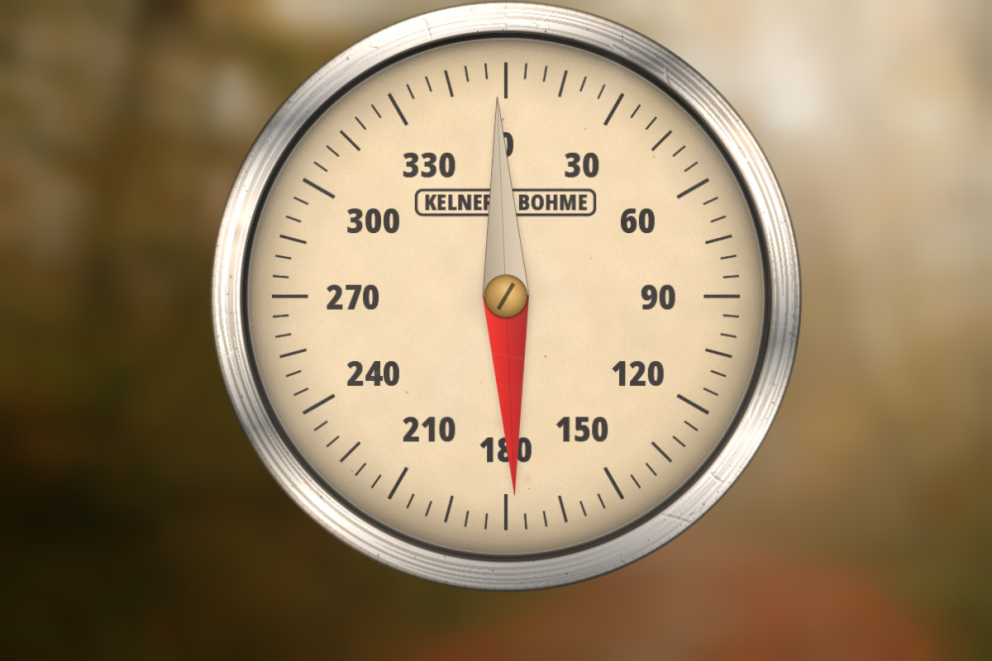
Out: value=177.5 unit=°
